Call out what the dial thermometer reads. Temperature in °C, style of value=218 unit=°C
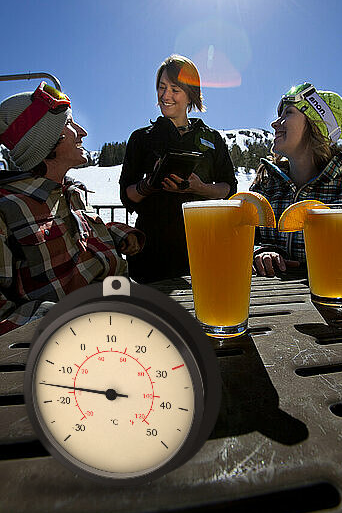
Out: value=-15 unit=°C
